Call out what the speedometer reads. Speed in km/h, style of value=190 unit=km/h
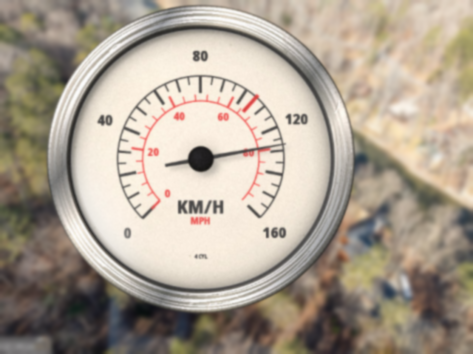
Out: value=127.5 unit=km/h
